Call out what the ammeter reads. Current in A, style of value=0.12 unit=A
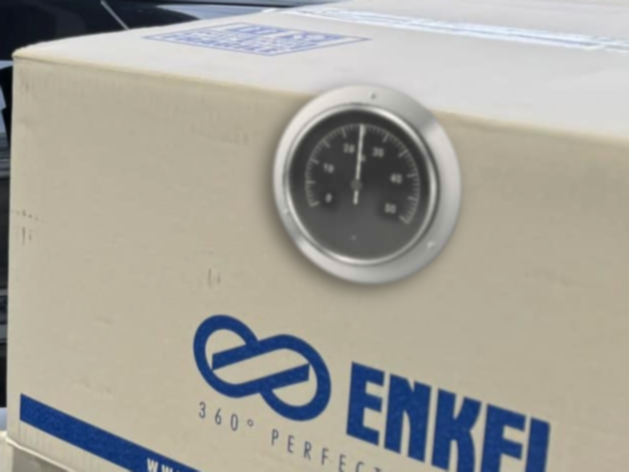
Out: value=25 unit=A
